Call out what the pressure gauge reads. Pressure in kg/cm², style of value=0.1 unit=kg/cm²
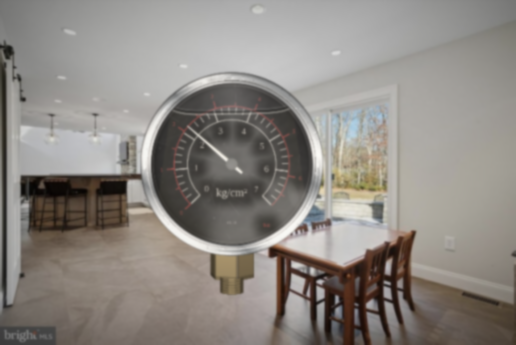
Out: value=2.2 unit=kg/cm²
